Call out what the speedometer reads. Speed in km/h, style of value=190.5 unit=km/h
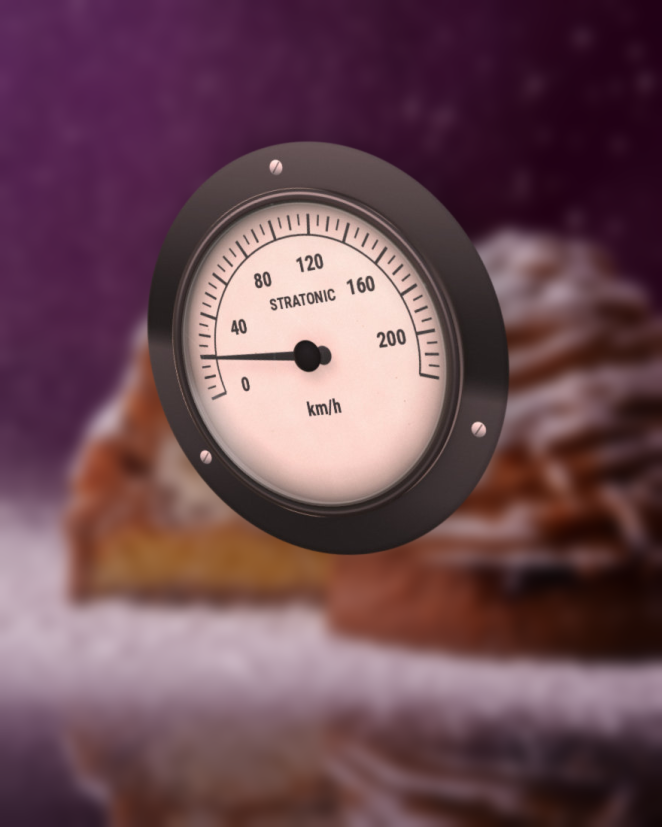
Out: value=20 unit=km/h
